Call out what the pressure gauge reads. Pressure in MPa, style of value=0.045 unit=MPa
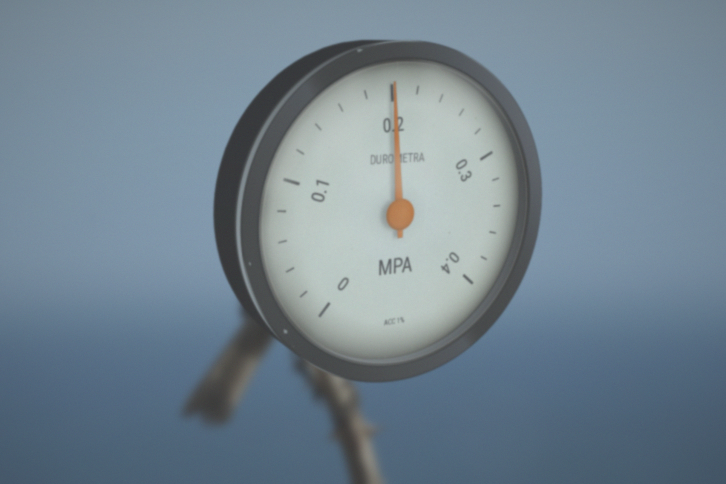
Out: value=0.2 unit=MPa
